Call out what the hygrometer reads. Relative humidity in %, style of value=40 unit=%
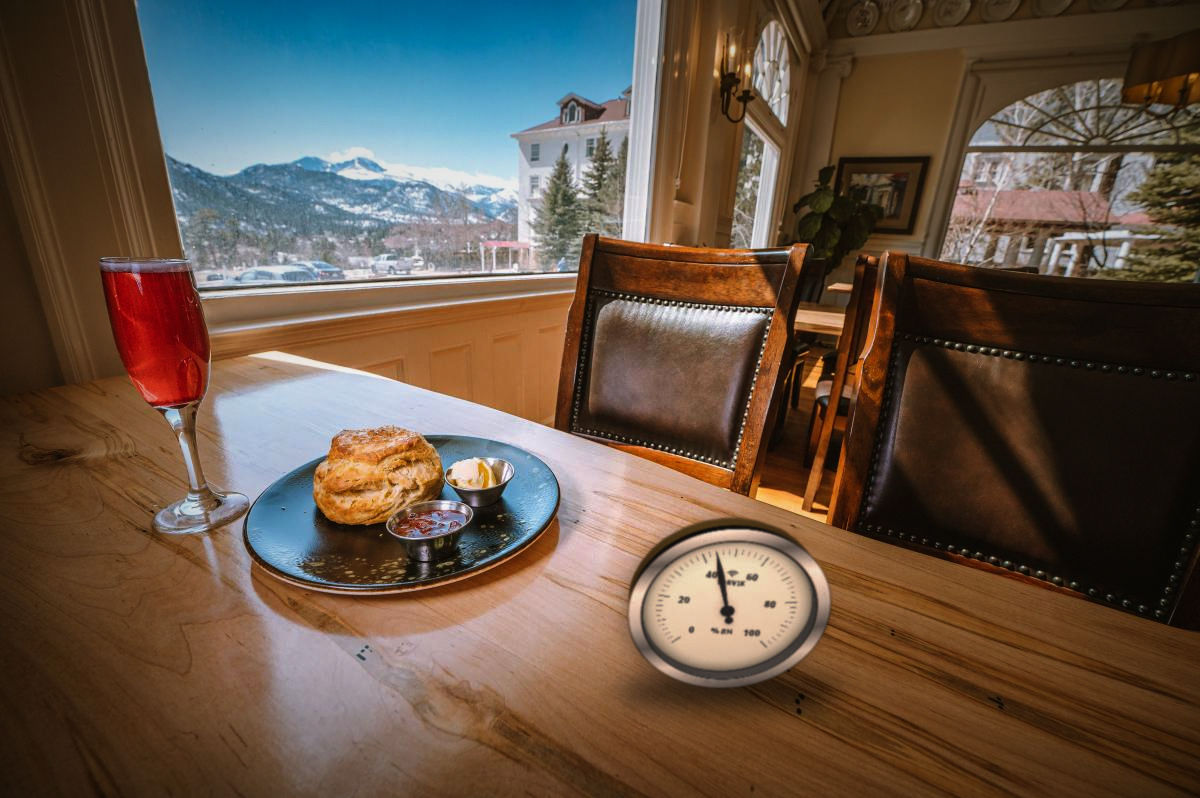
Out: value=44 unit=%
